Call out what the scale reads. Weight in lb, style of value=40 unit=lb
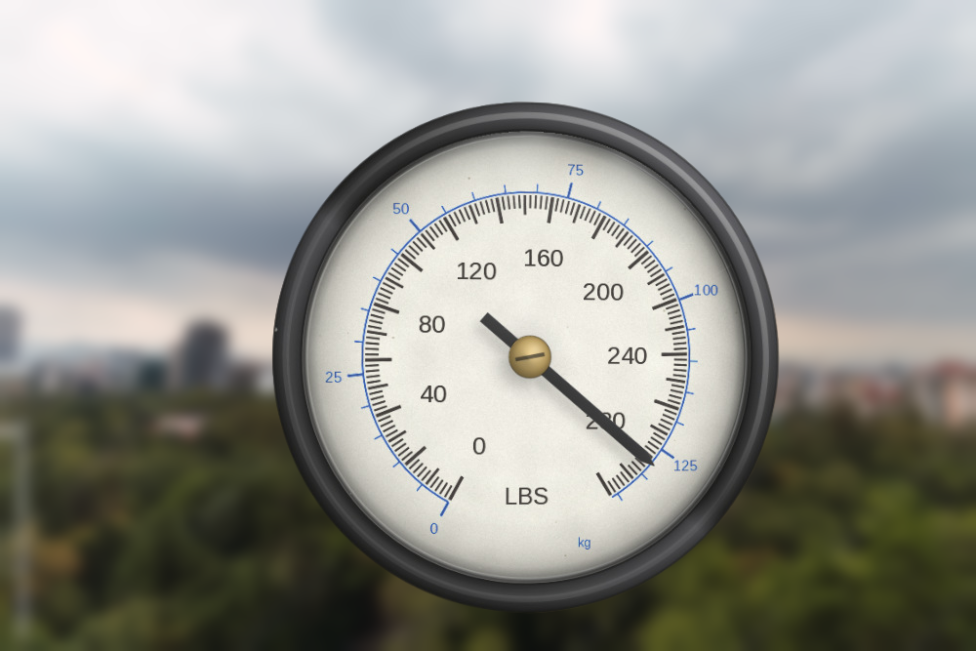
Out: value=282 unit=lb
